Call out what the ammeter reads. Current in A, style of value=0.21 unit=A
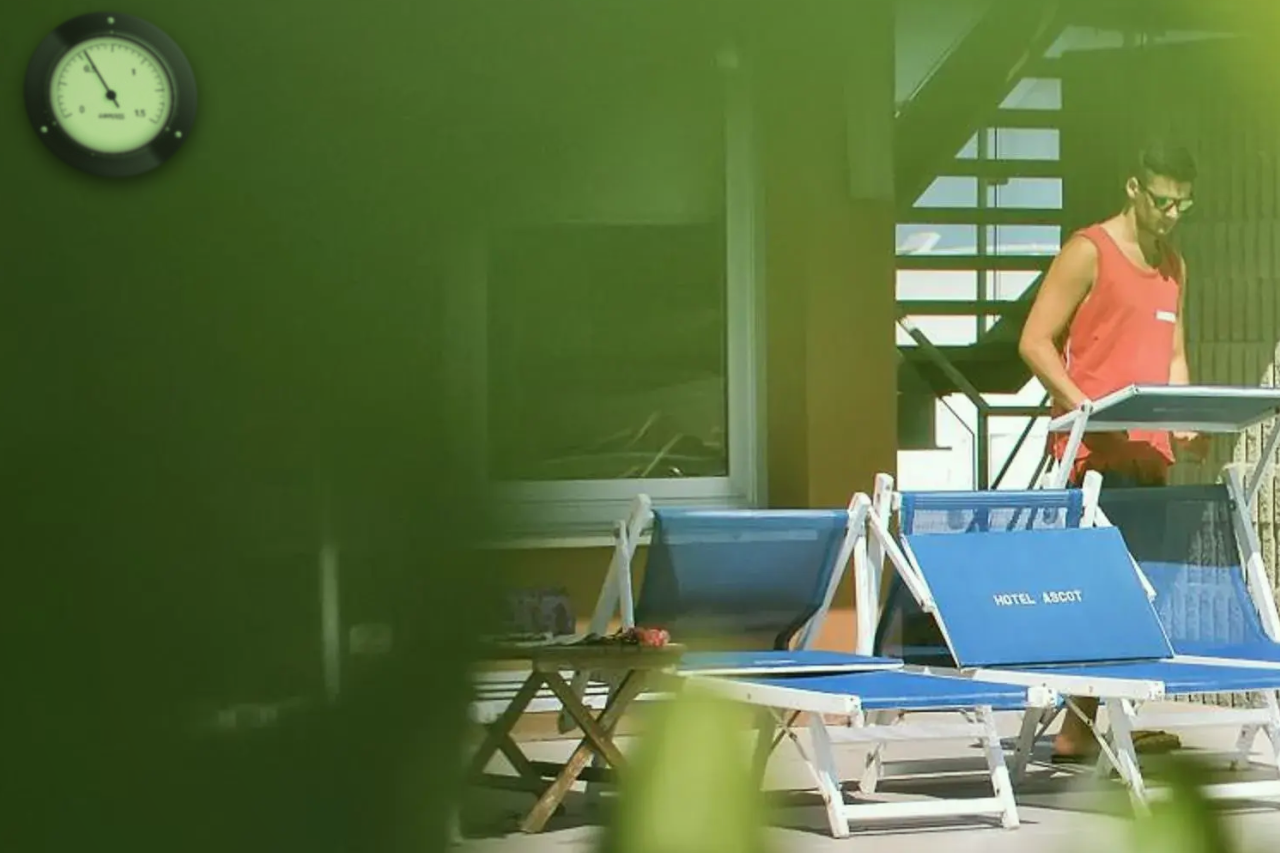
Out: value=0.55 unit=A
